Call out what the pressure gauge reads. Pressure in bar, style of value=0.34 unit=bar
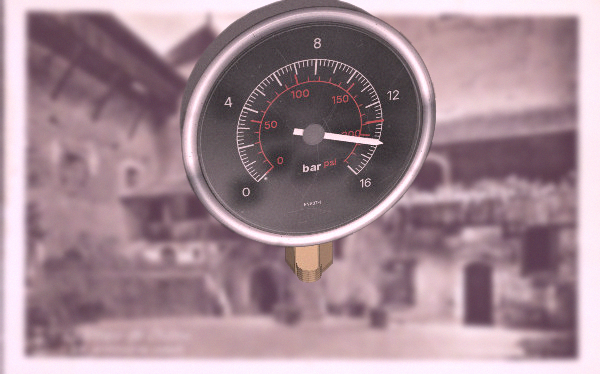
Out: value=14 unit=bar
